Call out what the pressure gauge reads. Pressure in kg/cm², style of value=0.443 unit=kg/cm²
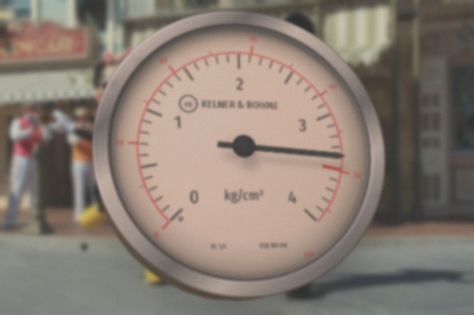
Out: value=3.4 unit=kg/cm²
